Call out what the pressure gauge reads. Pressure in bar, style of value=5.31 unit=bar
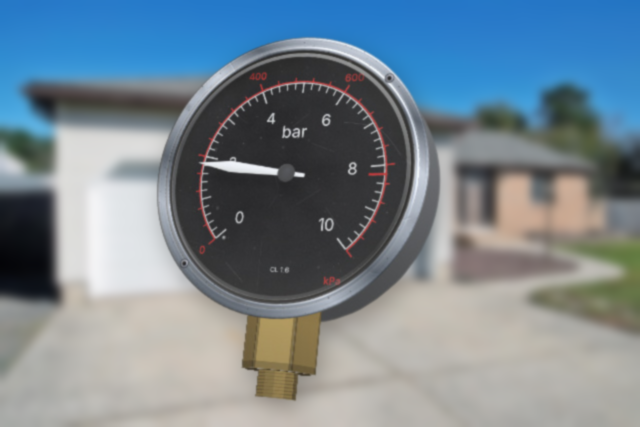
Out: value=1.8 unit=bar
